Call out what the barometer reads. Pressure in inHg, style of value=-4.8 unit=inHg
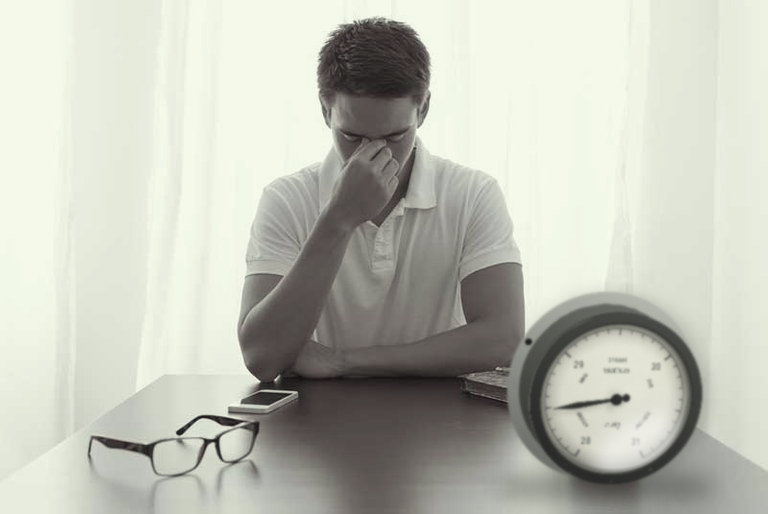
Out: value=28.5 unit=inHg
